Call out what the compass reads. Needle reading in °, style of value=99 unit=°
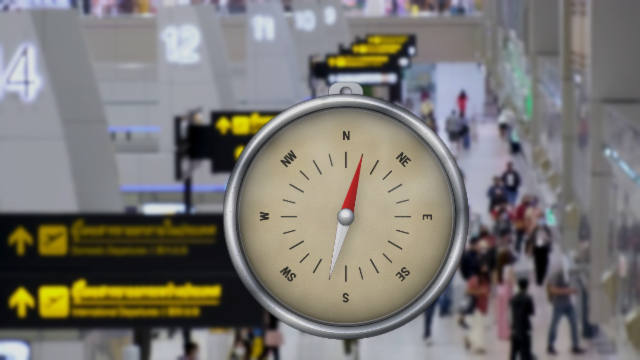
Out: value=15 unit=°
